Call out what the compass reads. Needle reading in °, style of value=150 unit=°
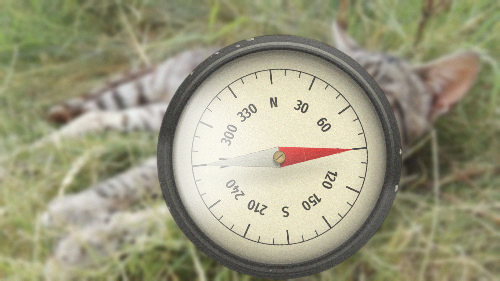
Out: value=90 unit=°
